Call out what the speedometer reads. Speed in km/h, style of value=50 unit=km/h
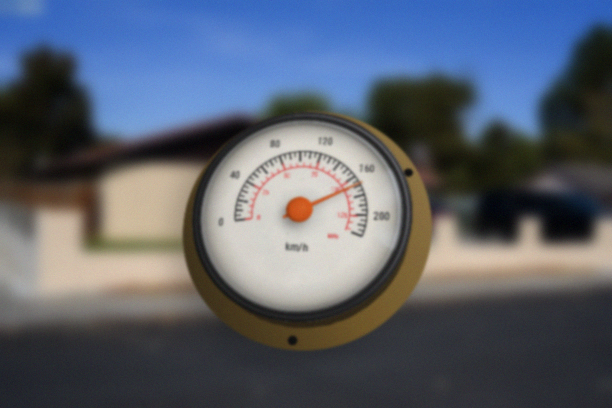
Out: value=170 unit=km/h
